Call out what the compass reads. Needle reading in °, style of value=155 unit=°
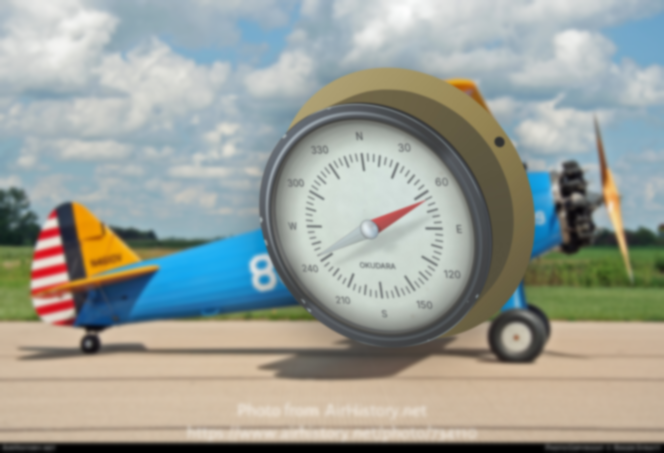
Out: value=65 unit=°
